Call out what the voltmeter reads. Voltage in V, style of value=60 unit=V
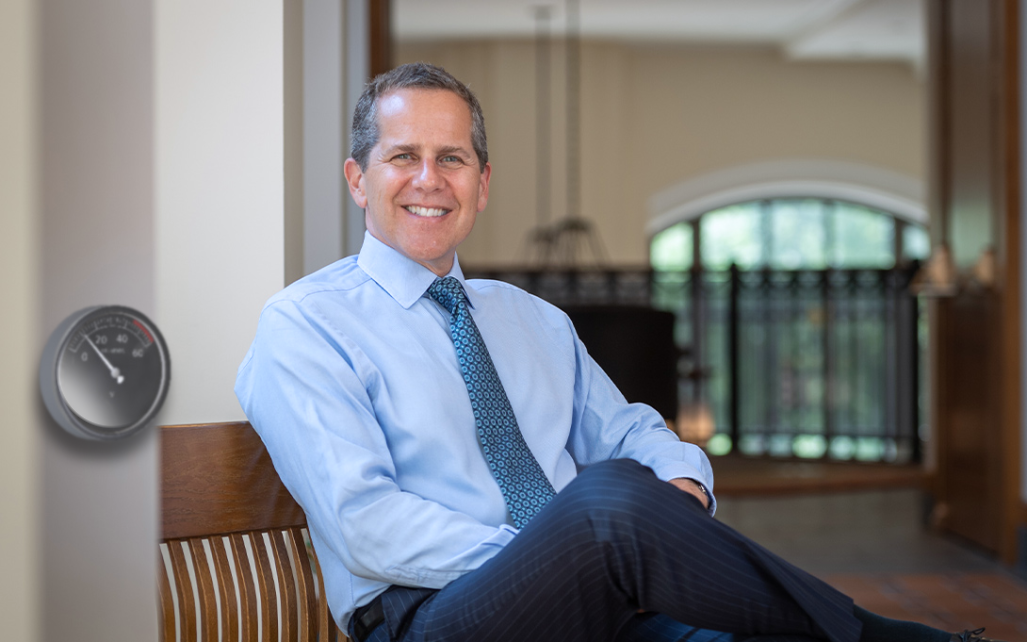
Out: value=10 unit=V
